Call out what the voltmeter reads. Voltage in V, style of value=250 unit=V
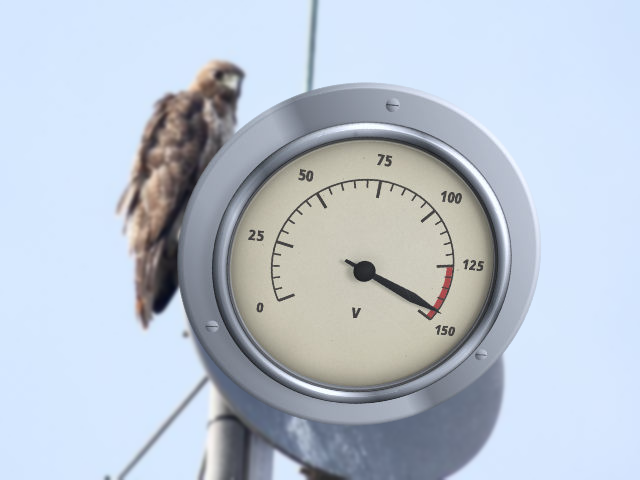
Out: value=145 unit=V
